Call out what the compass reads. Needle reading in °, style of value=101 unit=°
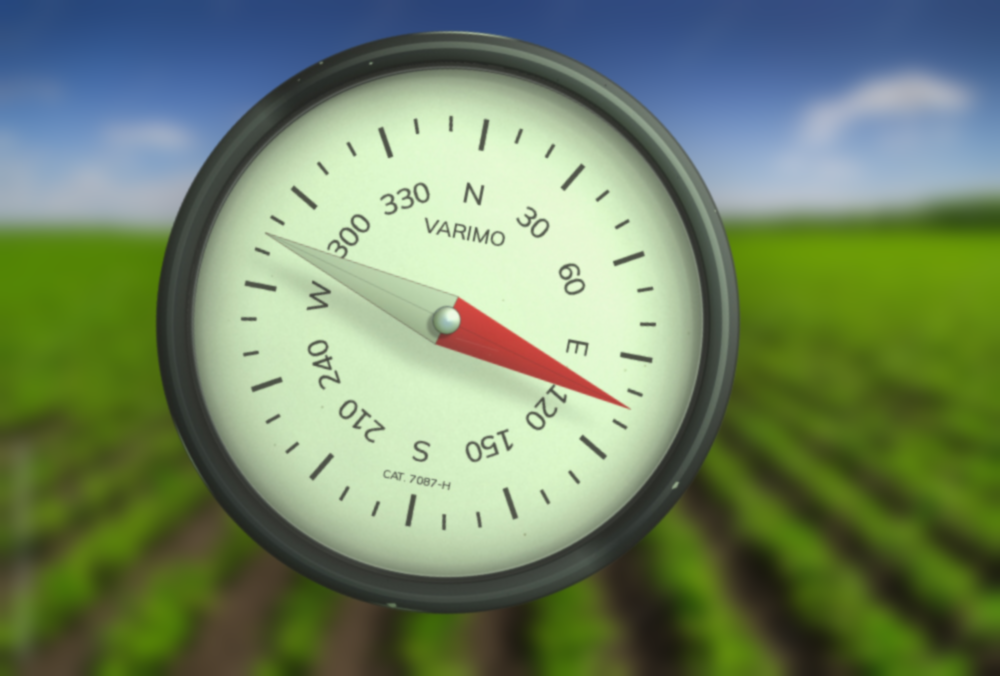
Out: value=105 unit=°
